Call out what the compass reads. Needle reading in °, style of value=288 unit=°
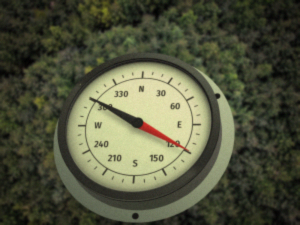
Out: value=120 unit=°
